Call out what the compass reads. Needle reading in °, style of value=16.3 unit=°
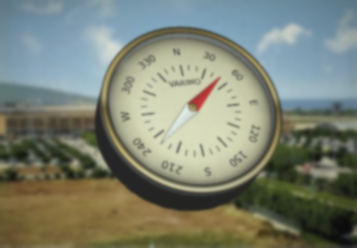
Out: value=50 unit=°
